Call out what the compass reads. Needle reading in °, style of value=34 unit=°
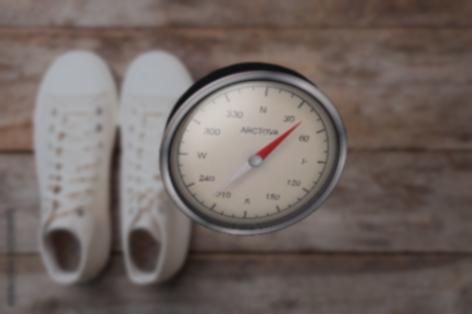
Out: value=40 unit=°
